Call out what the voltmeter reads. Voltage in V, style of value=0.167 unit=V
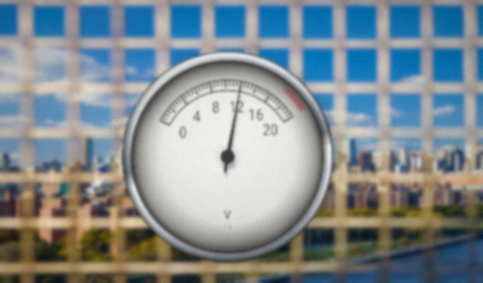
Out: value=12 unit=V
